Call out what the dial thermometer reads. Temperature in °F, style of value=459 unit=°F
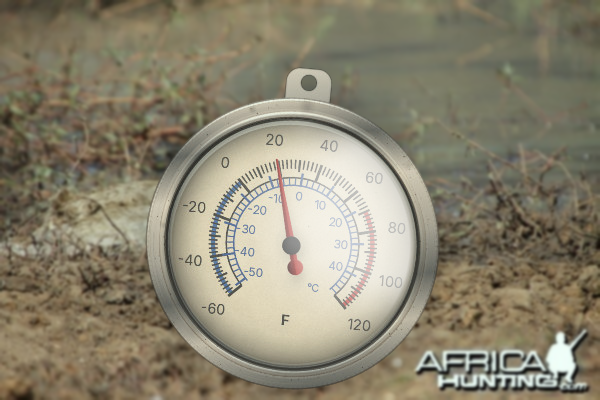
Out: value=20 unit=°F
